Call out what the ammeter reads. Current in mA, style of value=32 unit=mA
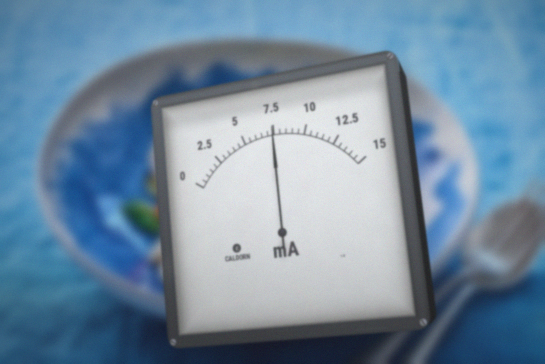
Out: value=7.5 unit=mA
